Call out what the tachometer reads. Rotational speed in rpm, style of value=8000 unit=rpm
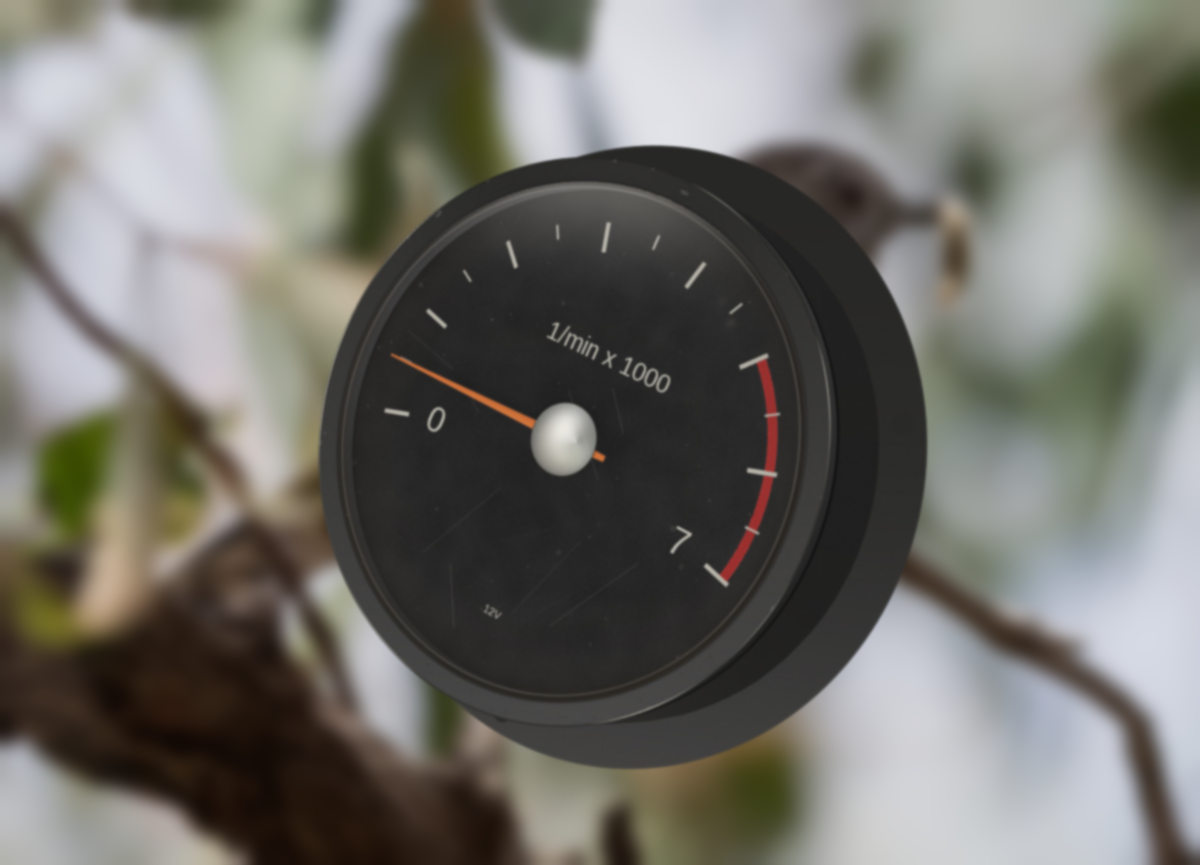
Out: value=500 unit=rpm
